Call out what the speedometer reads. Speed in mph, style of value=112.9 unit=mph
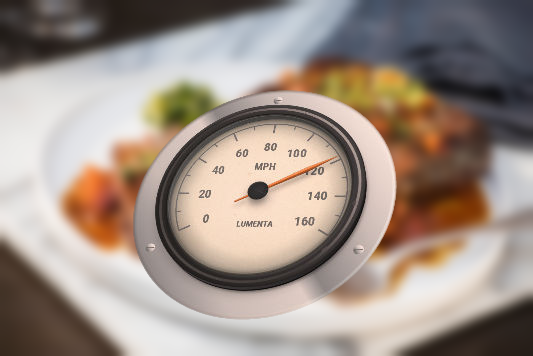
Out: value=120 unit=mph
